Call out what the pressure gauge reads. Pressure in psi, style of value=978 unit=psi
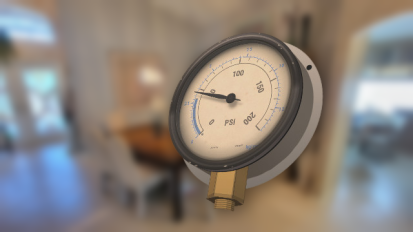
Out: value=45 unit=psi
